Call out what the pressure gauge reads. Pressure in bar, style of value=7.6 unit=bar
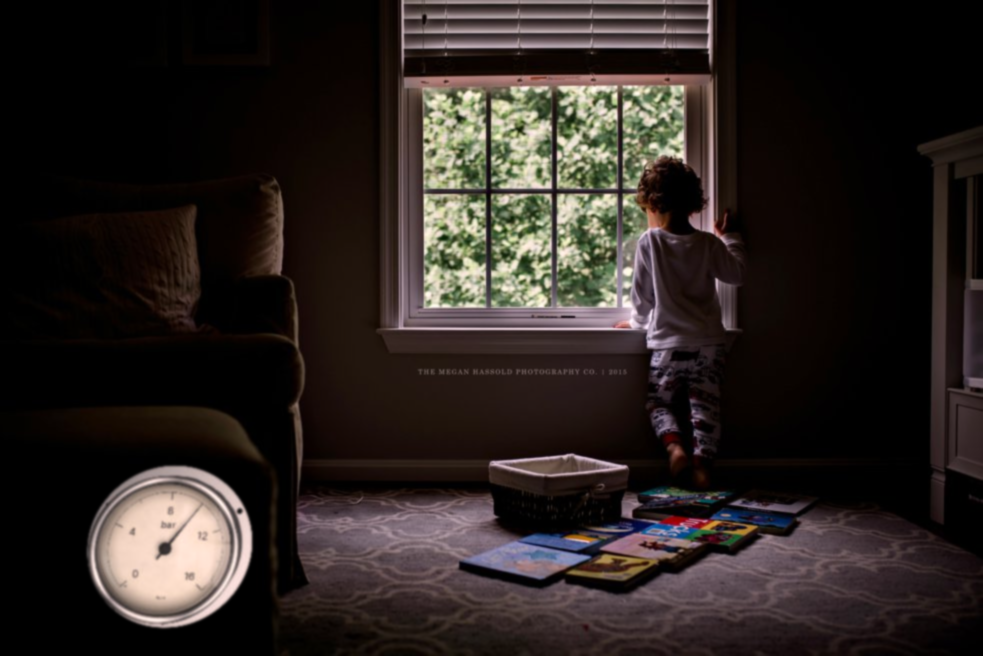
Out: value=10 unit=bar
